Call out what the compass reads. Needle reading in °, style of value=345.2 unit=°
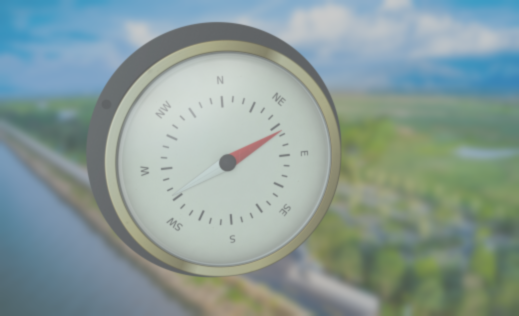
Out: value=65 unit=°
